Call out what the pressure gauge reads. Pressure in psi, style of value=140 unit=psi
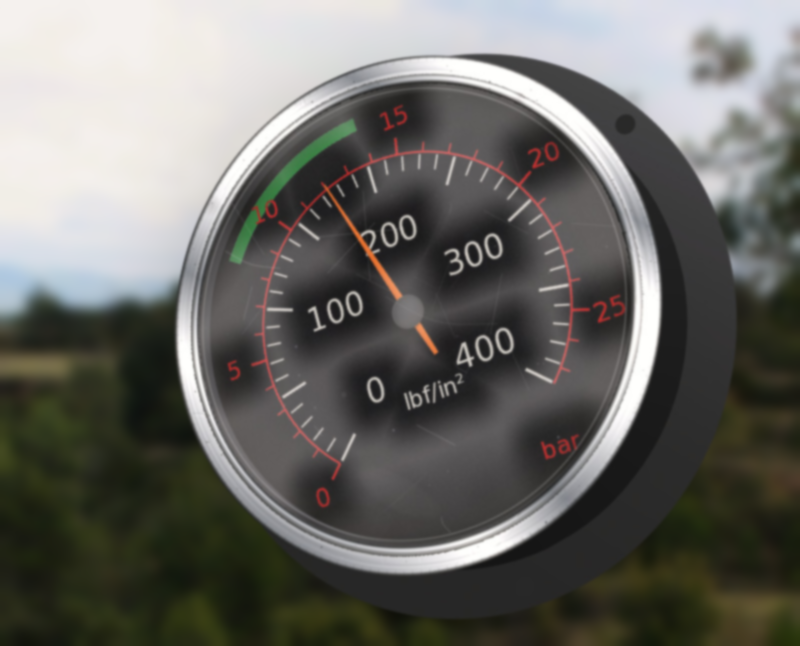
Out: value=175 unit=psi
